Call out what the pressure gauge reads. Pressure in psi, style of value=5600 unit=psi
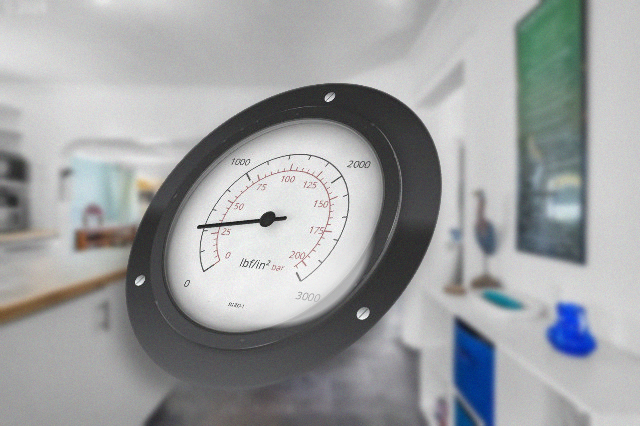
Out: value=400 unit=psi
